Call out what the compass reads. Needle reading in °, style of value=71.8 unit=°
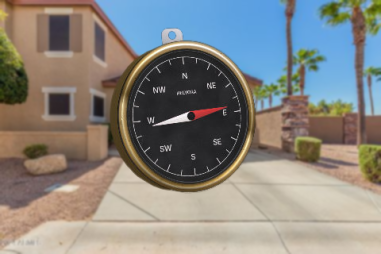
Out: value=82.5 unit=°
